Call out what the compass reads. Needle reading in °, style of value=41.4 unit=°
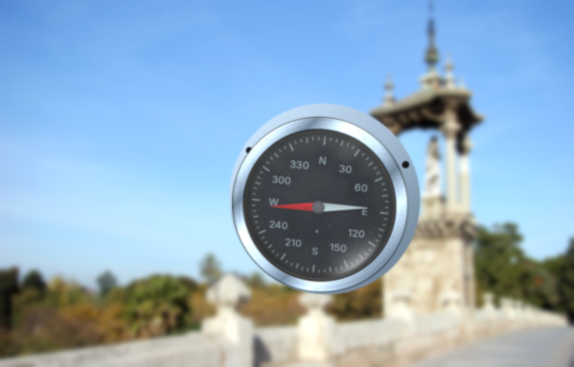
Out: value=265 unit=°
